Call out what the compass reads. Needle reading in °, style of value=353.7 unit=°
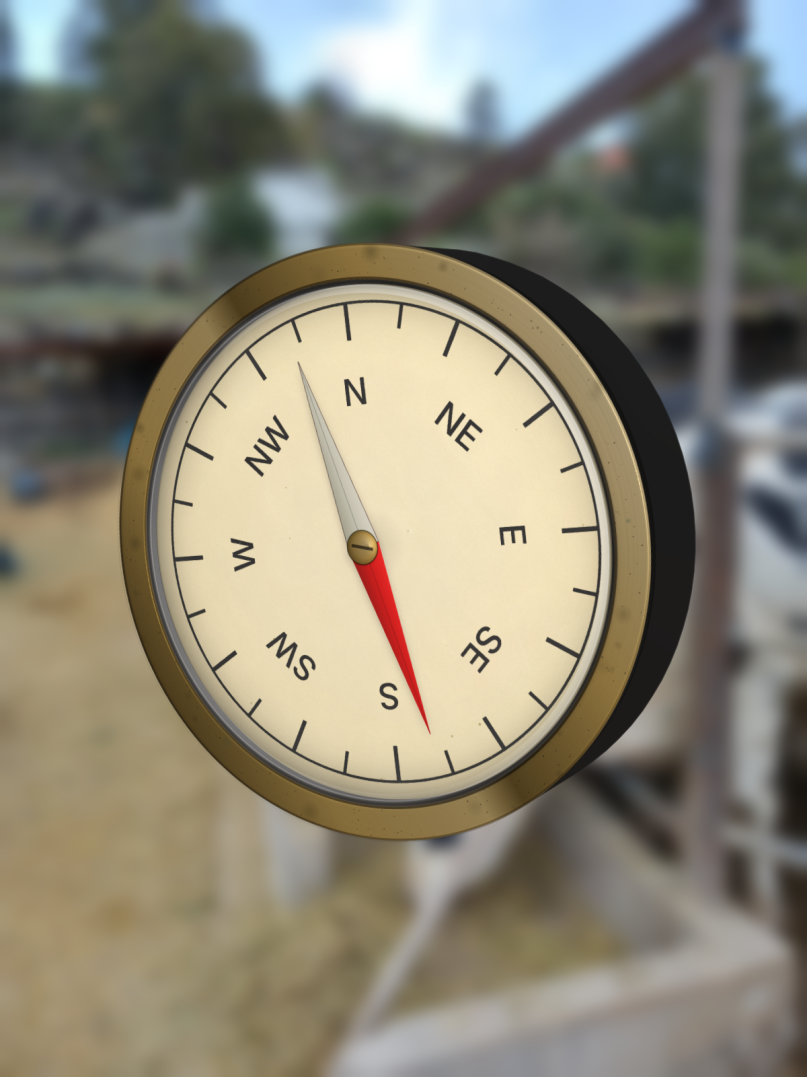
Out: value=165 unit=°
